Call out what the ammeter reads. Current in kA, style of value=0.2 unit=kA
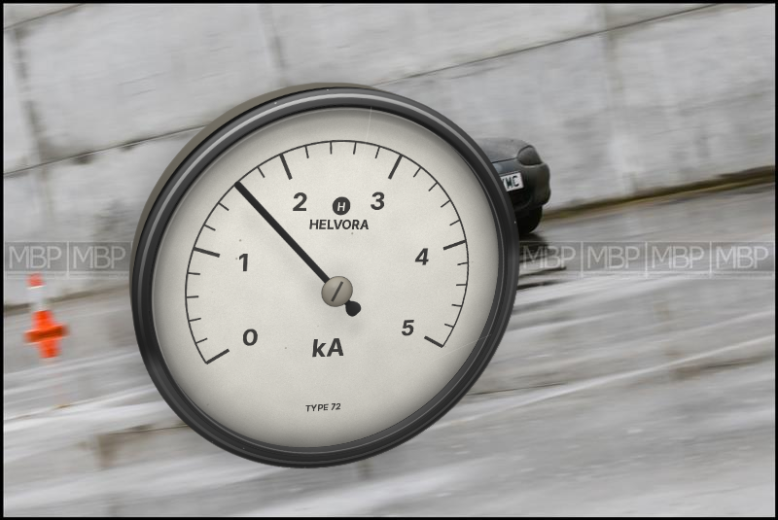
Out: value=1.6 unit=kA
